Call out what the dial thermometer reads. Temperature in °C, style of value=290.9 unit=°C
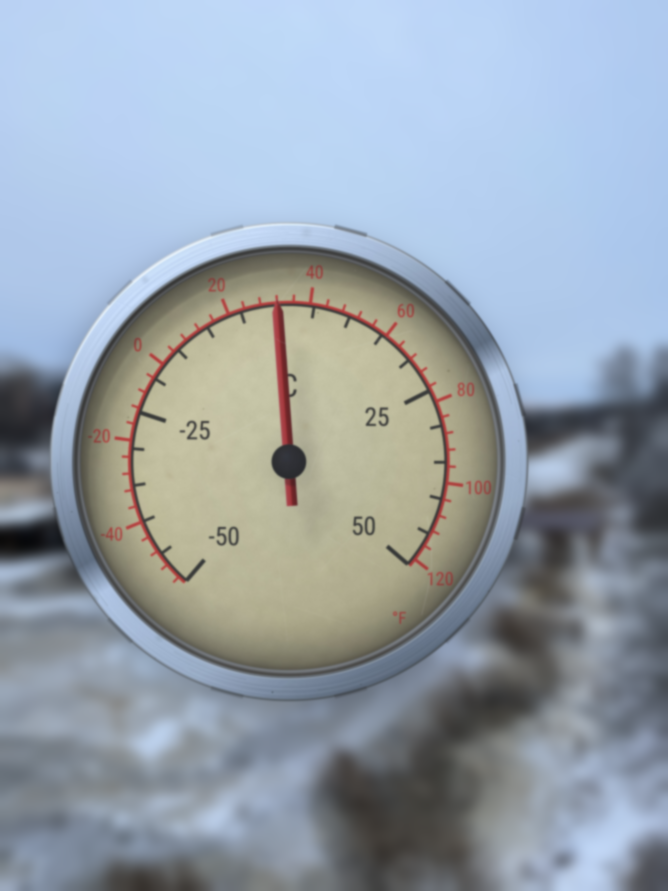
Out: value=0 unit=°C
